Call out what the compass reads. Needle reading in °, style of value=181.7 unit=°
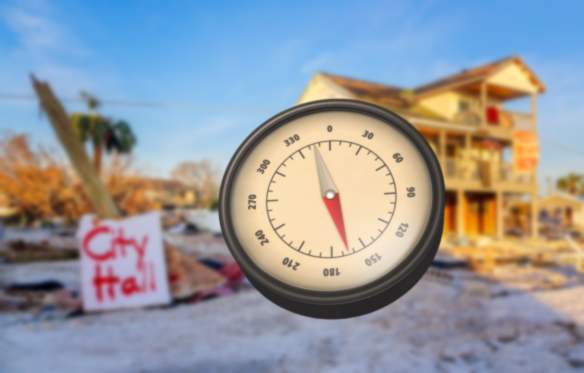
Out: value=165 unit=°
